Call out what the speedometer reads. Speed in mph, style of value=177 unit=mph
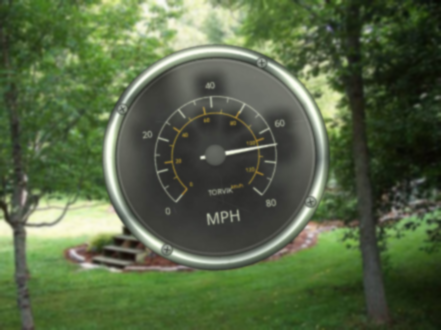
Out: value=65 unit=mph
